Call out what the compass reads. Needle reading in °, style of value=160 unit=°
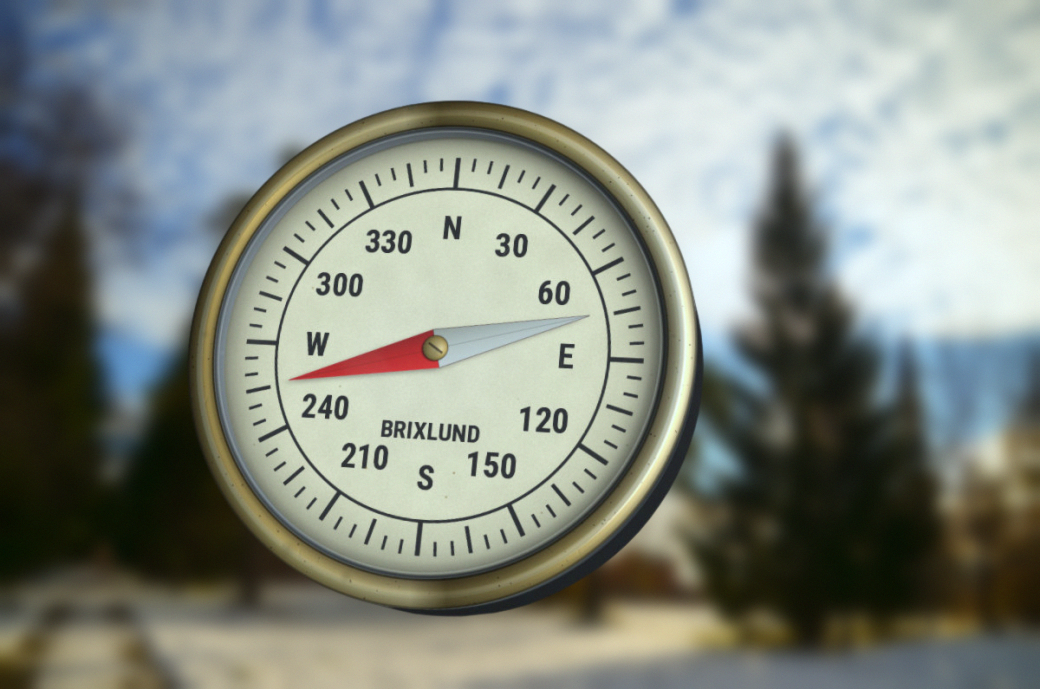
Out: value=255 unit=°
